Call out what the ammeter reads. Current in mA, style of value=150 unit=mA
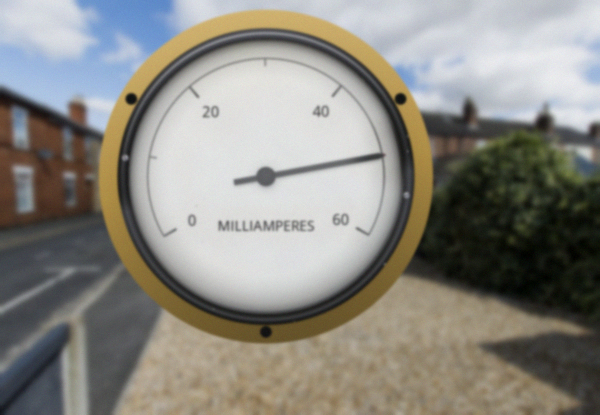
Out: value=50 unit=mA
